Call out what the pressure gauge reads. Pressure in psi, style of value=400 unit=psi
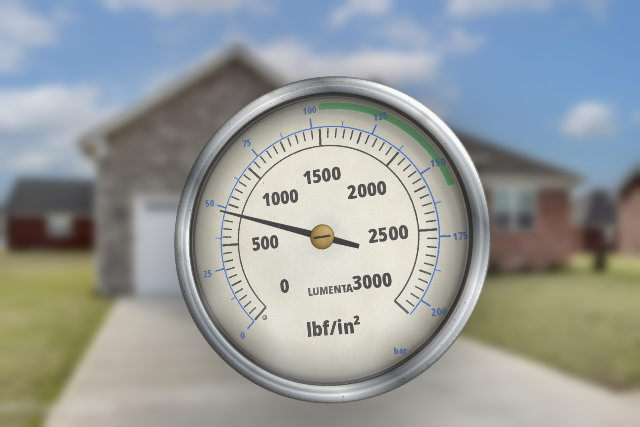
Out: value=700 unit=psi
